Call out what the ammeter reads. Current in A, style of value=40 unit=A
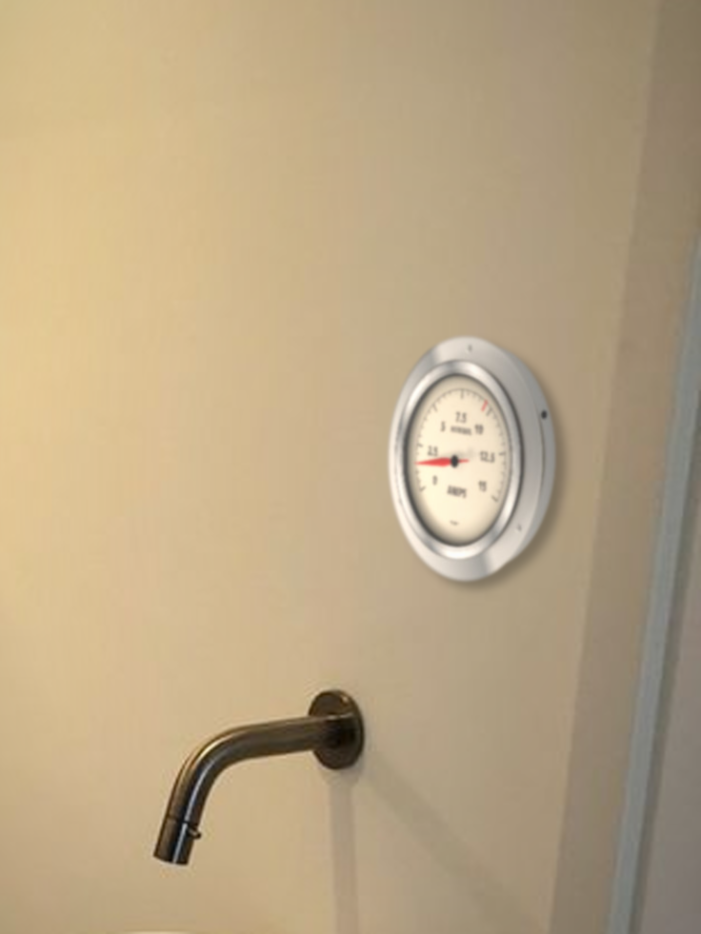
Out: value=1.5 unit=A
